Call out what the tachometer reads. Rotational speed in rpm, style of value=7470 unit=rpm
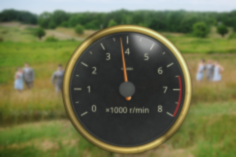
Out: value=3750 unit=rpm
